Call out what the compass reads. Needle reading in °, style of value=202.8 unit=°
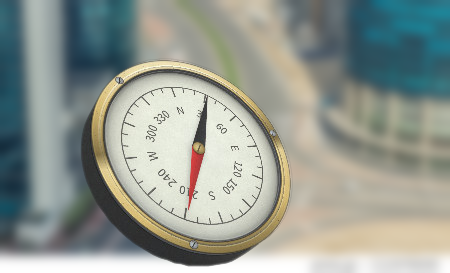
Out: value=210 unit=°
